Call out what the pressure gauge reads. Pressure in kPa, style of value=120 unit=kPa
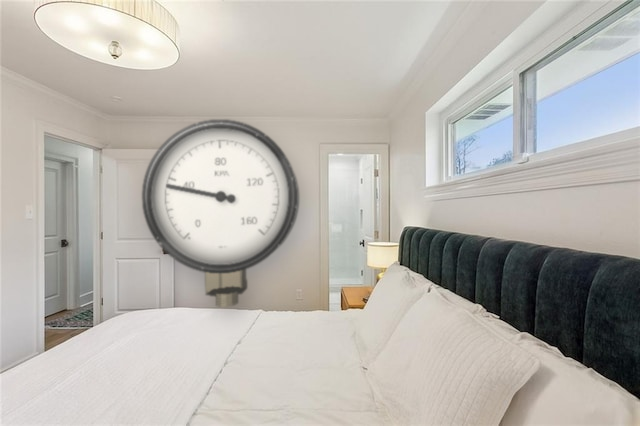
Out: value=35 unit=kPa
